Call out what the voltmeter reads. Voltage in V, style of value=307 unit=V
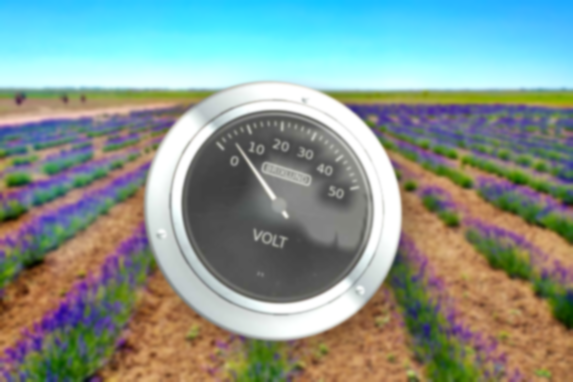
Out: value=4 unit=V
